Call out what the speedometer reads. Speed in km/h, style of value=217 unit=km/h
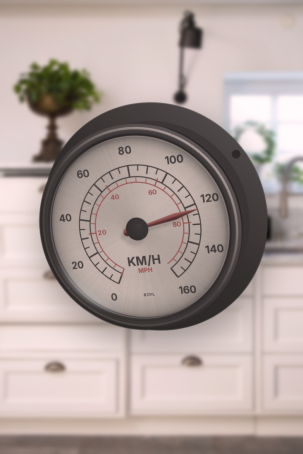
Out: value=122.5 unit=km/h
